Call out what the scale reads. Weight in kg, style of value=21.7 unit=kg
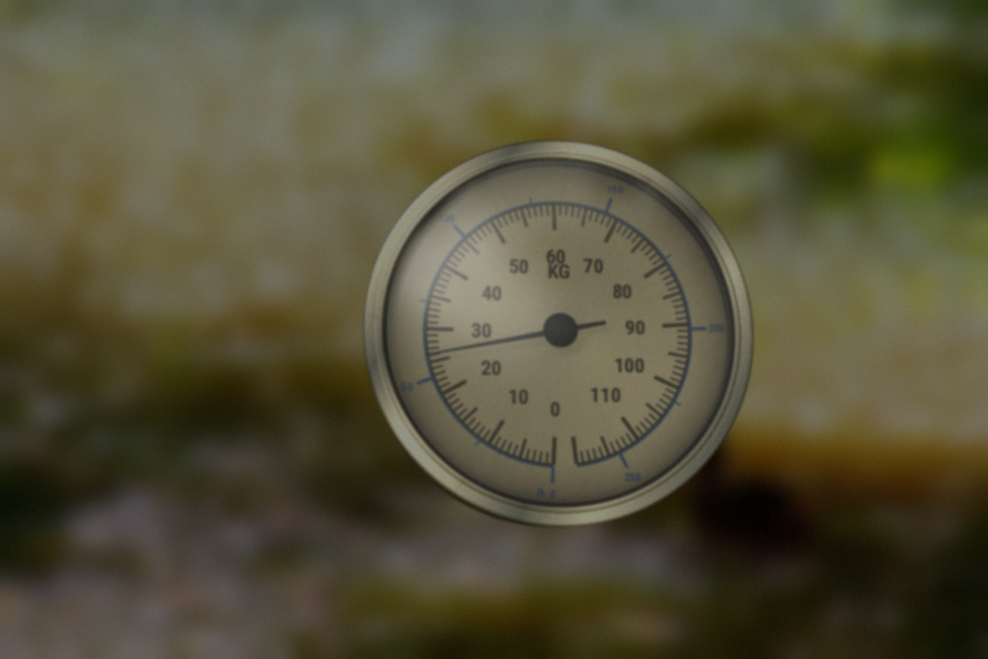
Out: value=26 unit=kg
